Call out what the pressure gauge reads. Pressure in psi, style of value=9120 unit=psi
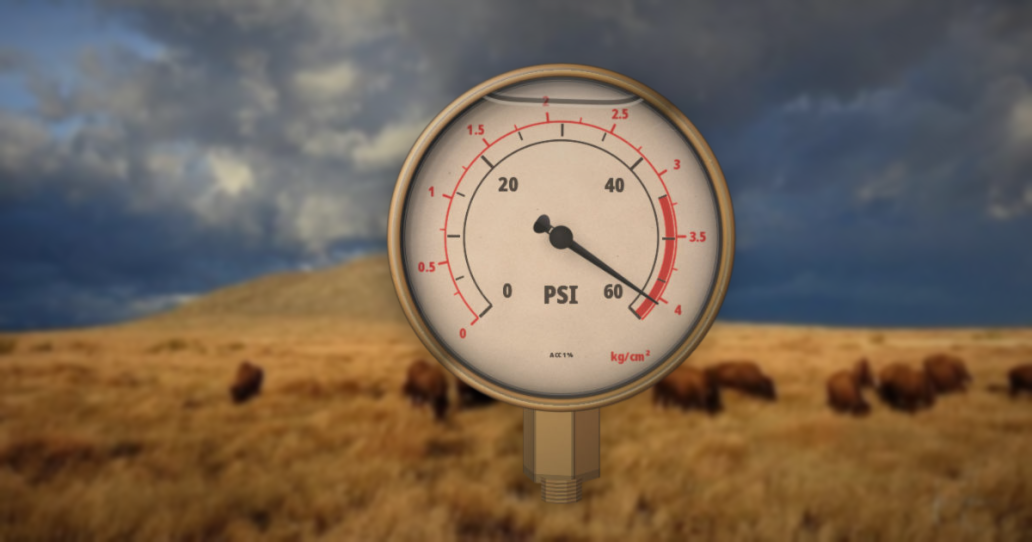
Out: value=57.5 unit=psi
